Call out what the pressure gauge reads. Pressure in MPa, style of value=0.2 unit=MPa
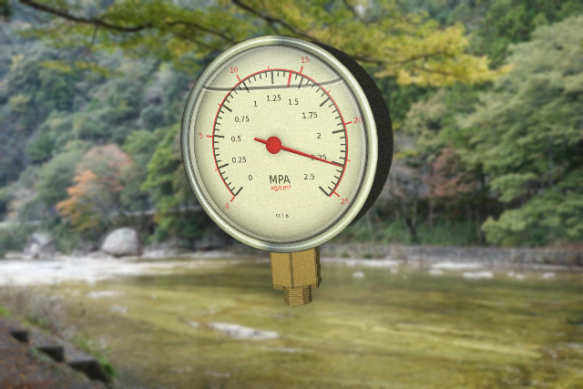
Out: value=2.25 unit=MPa
